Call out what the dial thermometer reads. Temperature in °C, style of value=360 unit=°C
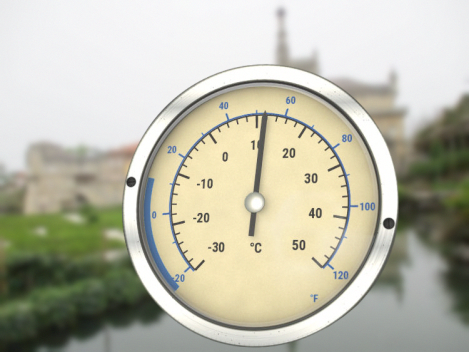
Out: value=12 unit=°C
